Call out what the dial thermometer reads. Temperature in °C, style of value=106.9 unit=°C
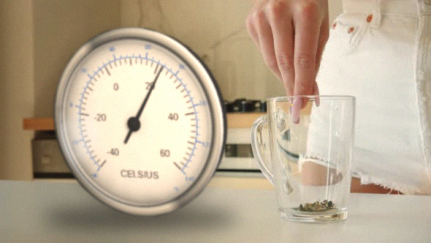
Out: value=22 unit=°C
